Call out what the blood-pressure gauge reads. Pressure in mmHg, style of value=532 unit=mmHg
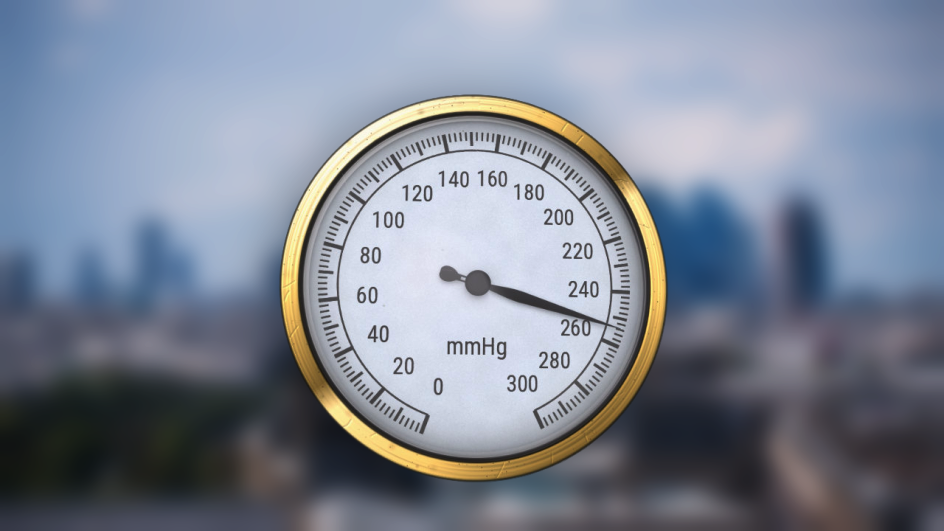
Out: value=254 unit=mmHg
